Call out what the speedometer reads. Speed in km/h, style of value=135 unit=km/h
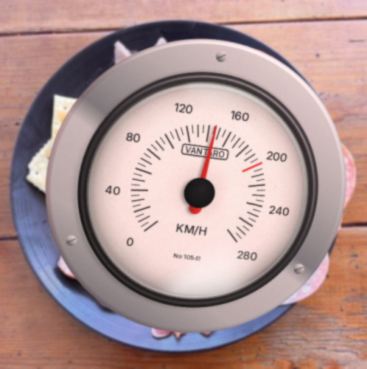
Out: value=145 unit=km/h
